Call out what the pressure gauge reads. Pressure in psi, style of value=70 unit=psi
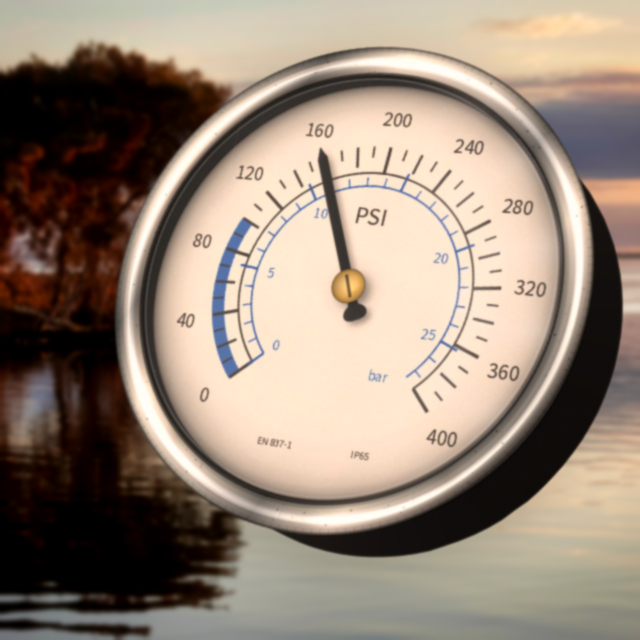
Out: value=160 unit=psi
